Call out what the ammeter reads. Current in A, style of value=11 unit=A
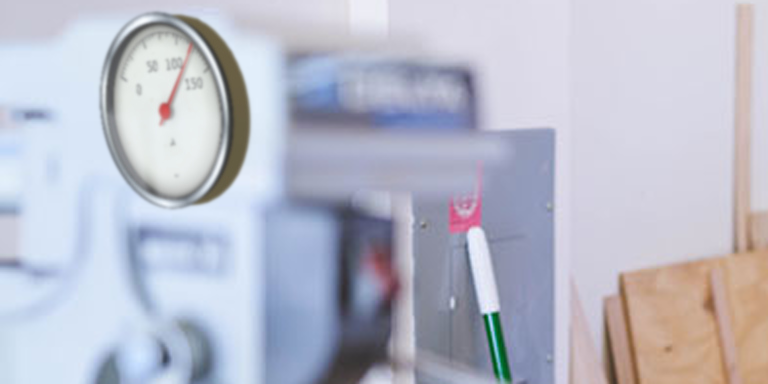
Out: value=125 unit=A
